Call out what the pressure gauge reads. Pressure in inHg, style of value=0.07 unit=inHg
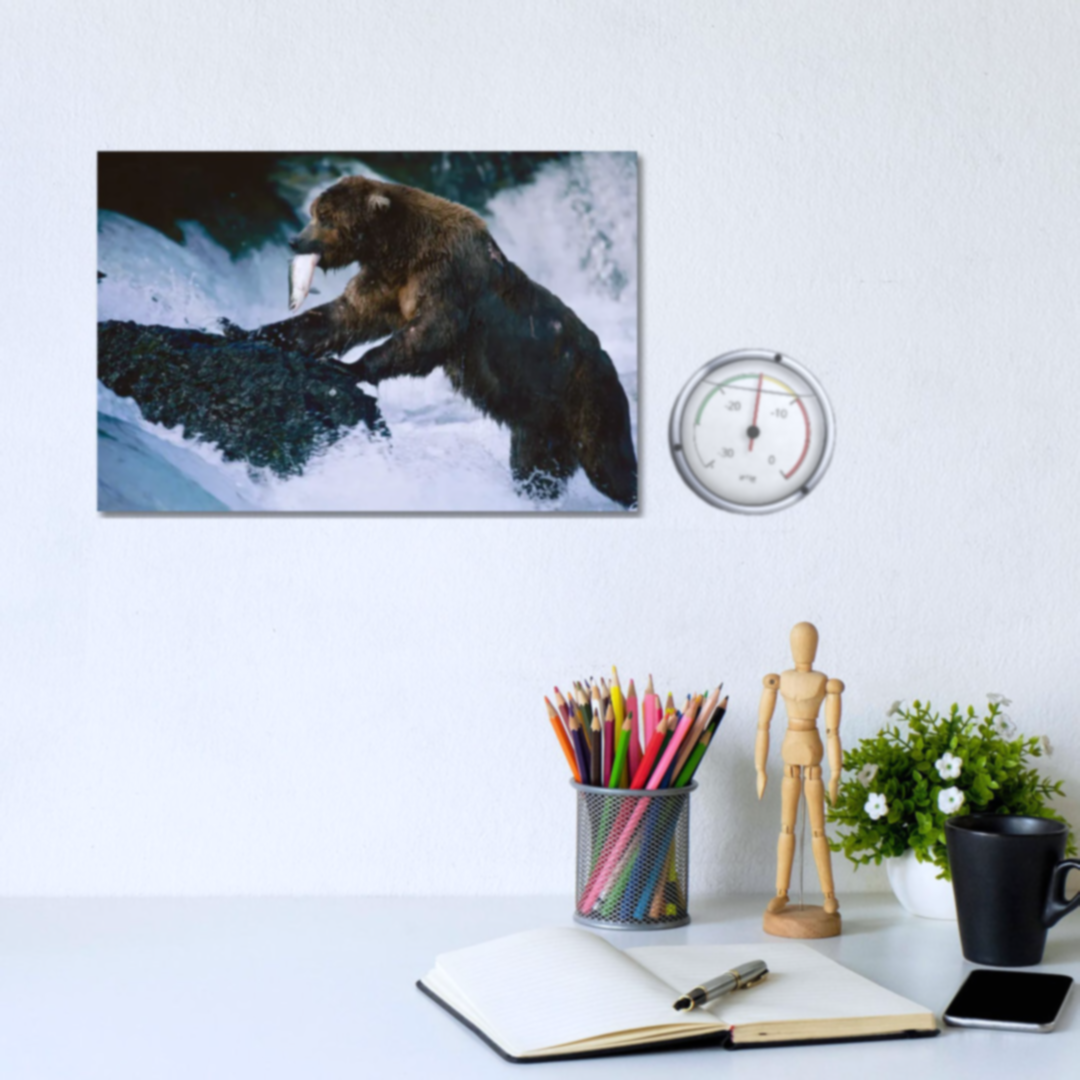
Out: value=-15 unit=inHg
